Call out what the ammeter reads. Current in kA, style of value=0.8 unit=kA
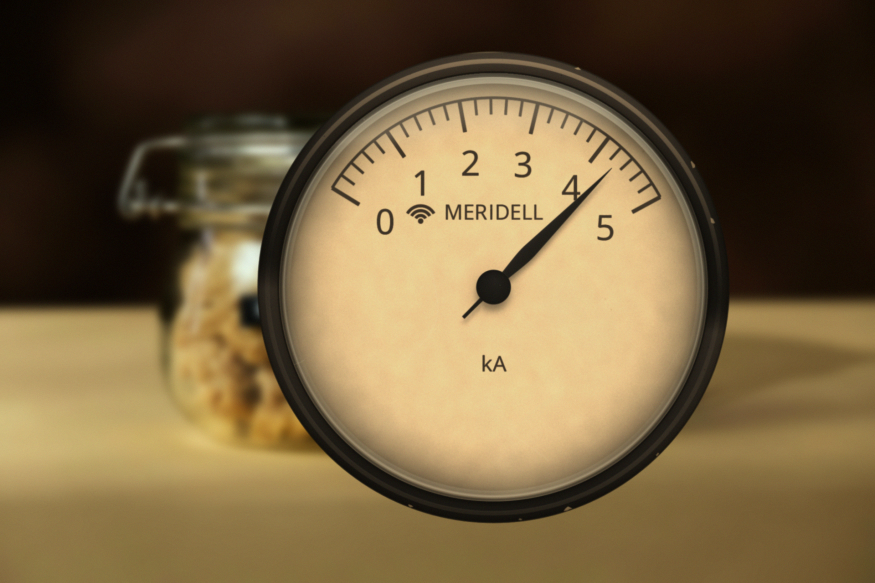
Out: value=4.3 unit=kA
